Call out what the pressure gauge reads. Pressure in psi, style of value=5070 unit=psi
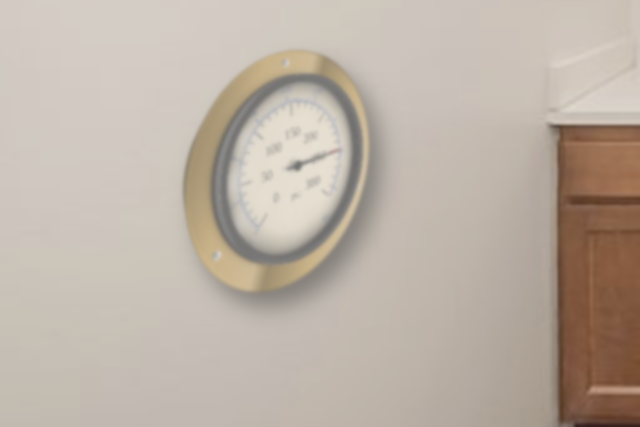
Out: value=250 unit=psi
